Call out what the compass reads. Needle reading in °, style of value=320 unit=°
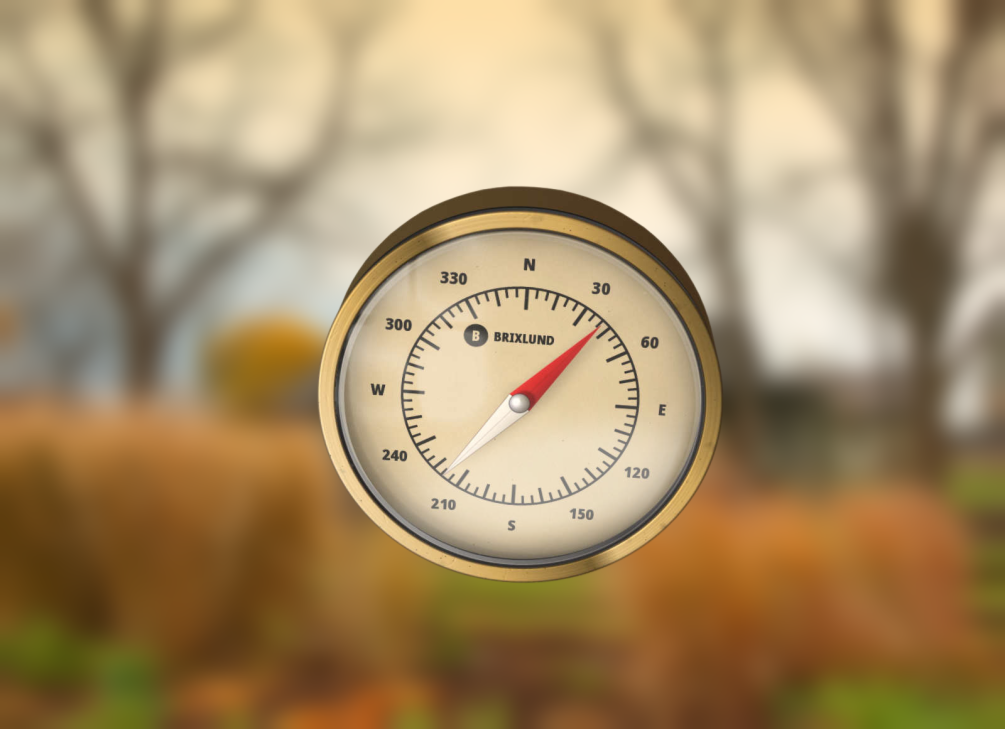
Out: value=40 unit=°
